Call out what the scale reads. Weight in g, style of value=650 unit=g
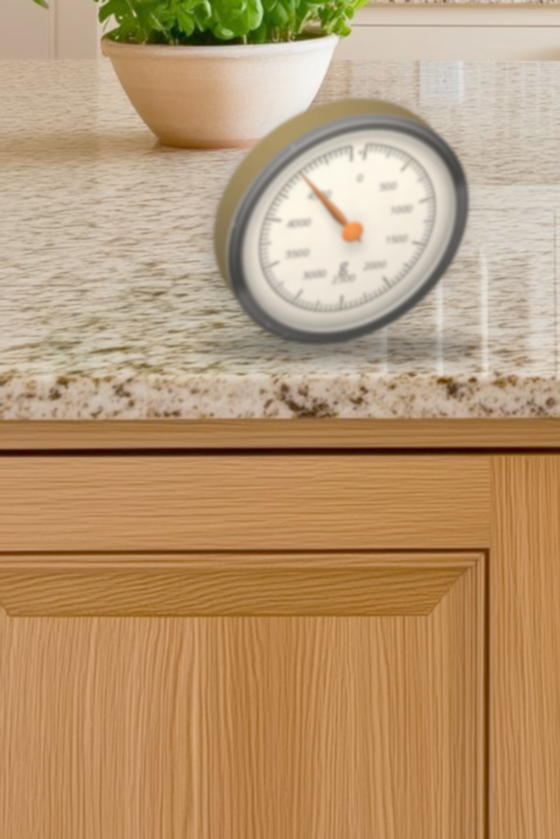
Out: value=4500 unit=g
